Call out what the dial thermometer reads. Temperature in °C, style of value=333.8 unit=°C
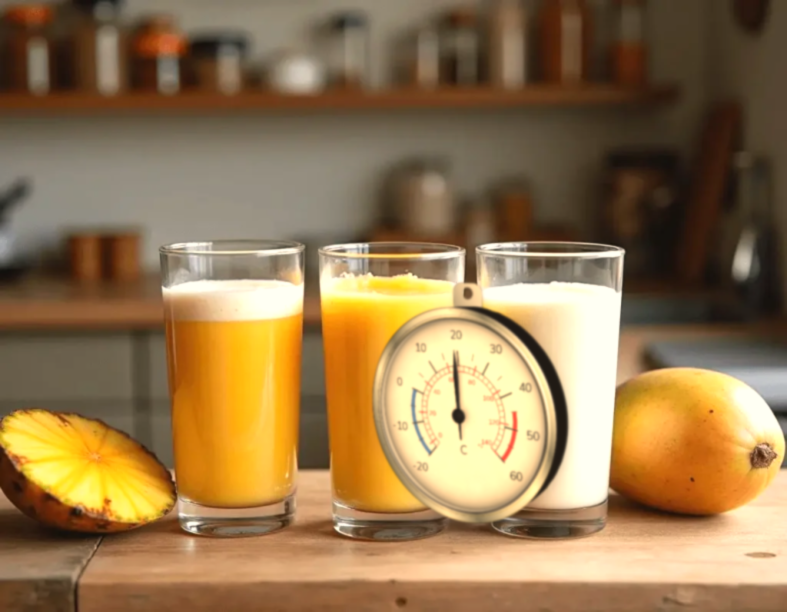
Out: value=20 unit=°C
